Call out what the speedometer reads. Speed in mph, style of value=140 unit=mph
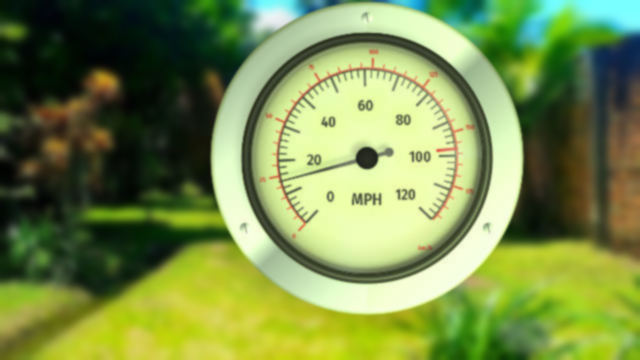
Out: value=14 unit=mph
